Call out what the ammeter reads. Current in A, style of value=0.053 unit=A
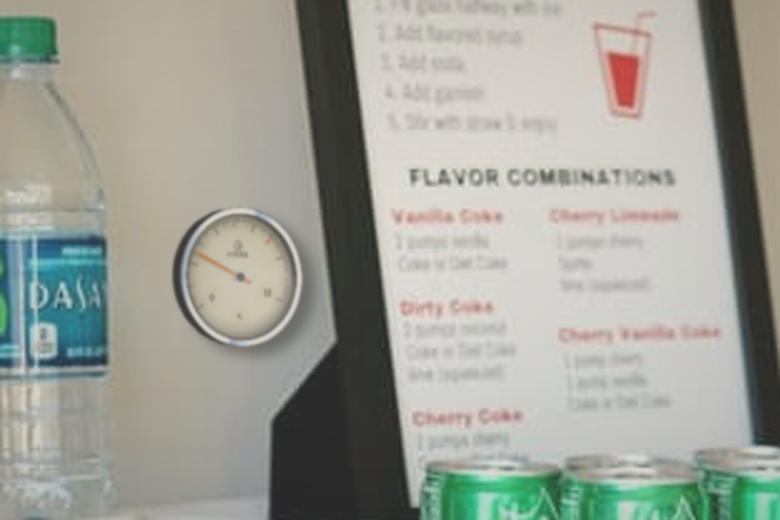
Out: value=2.5 unit=A
